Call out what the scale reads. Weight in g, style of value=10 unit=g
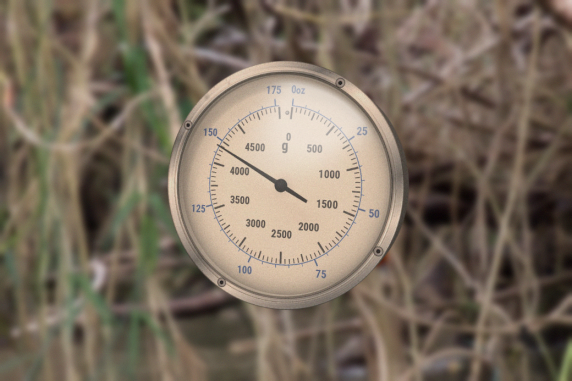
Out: value=4200 unit=g
